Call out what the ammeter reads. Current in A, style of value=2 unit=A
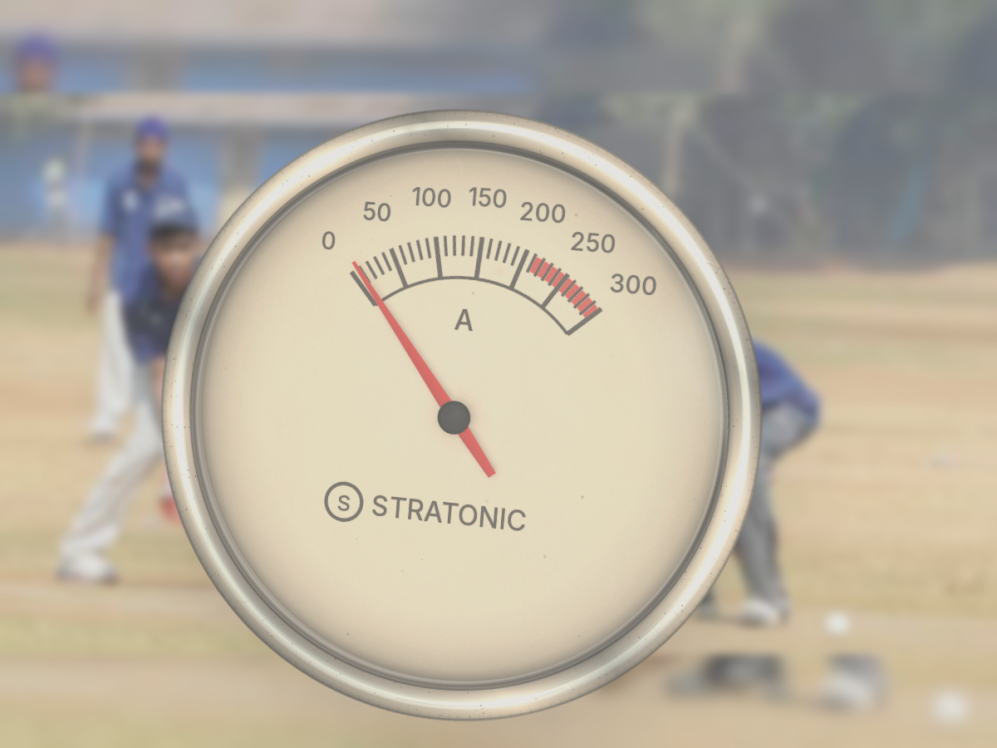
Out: value=10 unit=A
